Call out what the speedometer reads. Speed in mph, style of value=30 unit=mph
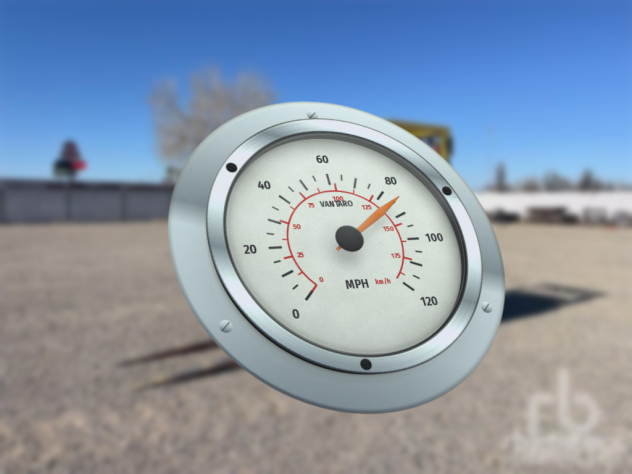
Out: value=85 unit=mph
